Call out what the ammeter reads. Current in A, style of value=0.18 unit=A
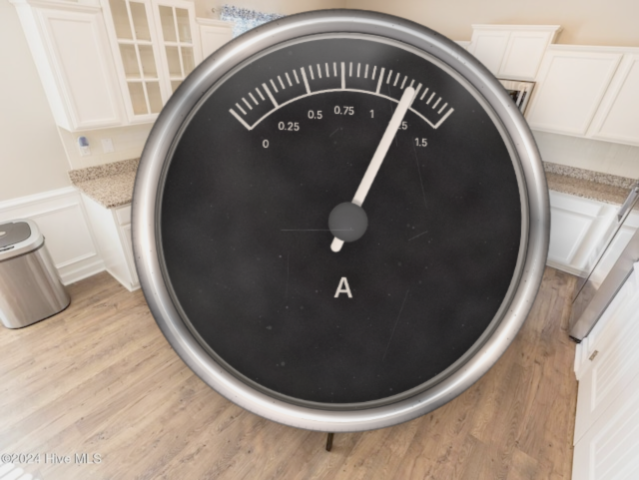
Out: value=1.2 unit=A
